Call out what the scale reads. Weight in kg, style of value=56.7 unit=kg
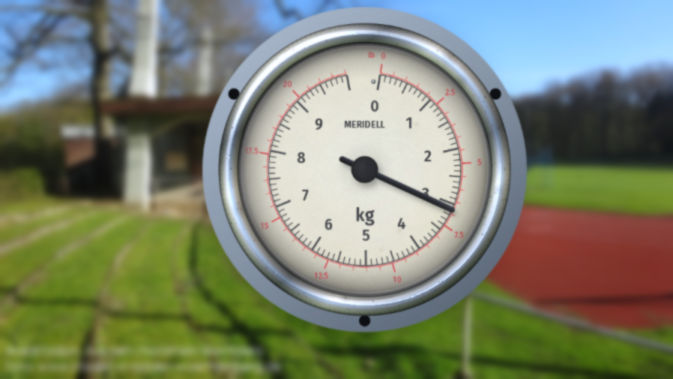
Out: value=3.1 unit=kg
